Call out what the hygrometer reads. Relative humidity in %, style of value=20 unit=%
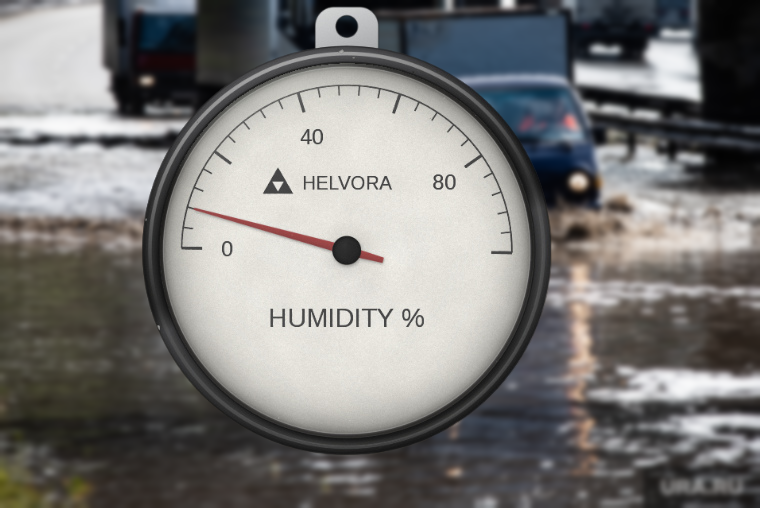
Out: value=8 unit=%
